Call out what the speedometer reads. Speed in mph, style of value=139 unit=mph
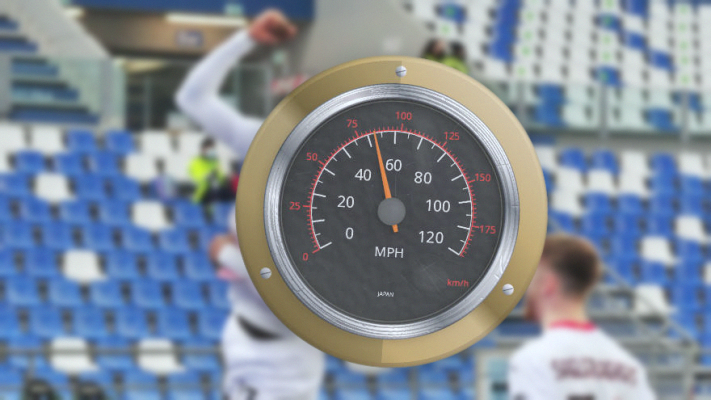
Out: value=52.5 unit=mph
